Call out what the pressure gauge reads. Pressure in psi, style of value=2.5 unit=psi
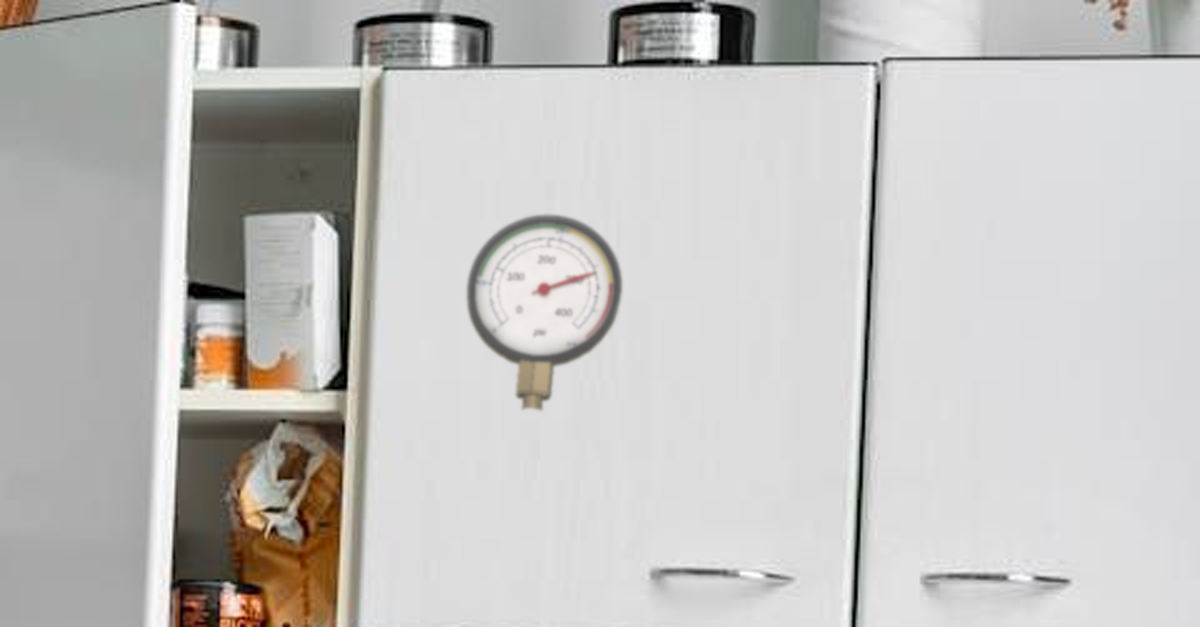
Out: value=300 unit=psi
